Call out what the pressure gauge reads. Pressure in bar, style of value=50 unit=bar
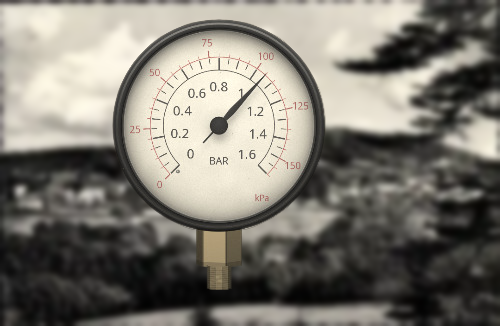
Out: value=1.05 unit=bar
